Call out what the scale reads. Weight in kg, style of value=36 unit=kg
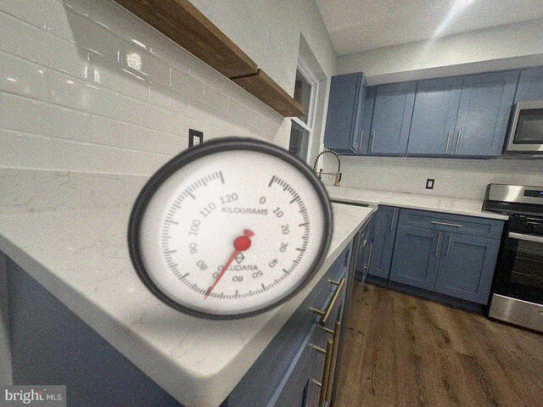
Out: value=70 unit=kg
